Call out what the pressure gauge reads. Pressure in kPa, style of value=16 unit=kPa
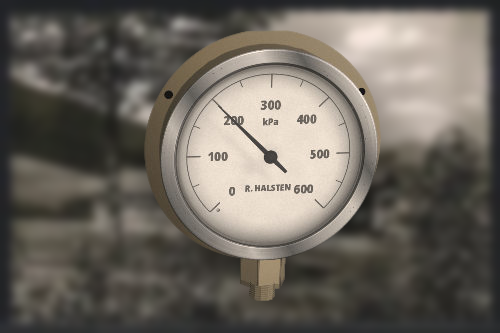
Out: value=200 unit=kPa
